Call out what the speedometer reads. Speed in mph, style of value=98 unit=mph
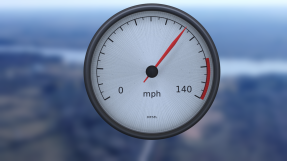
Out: value=92.5 unit=mph
